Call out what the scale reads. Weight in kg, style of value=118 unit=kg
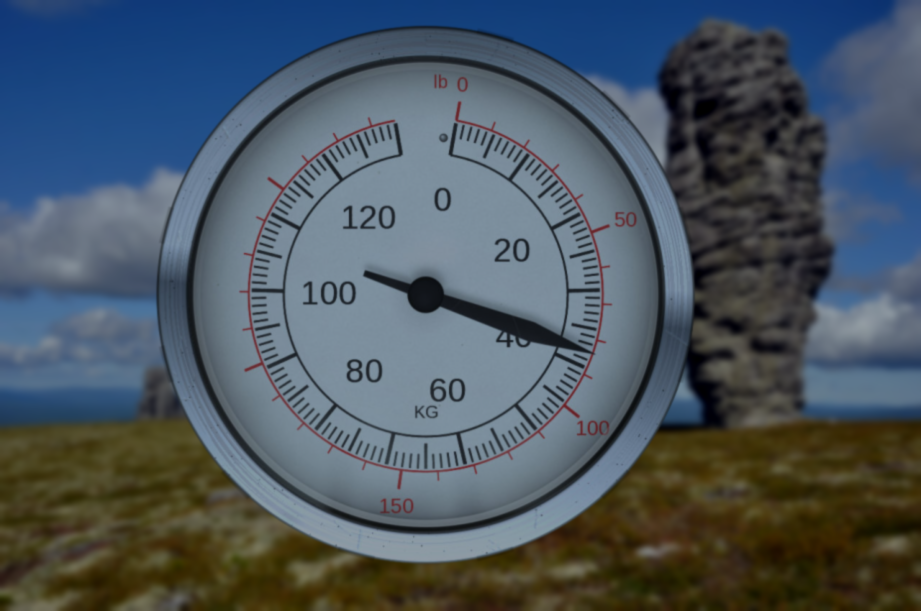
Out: value=38 unit=kg
